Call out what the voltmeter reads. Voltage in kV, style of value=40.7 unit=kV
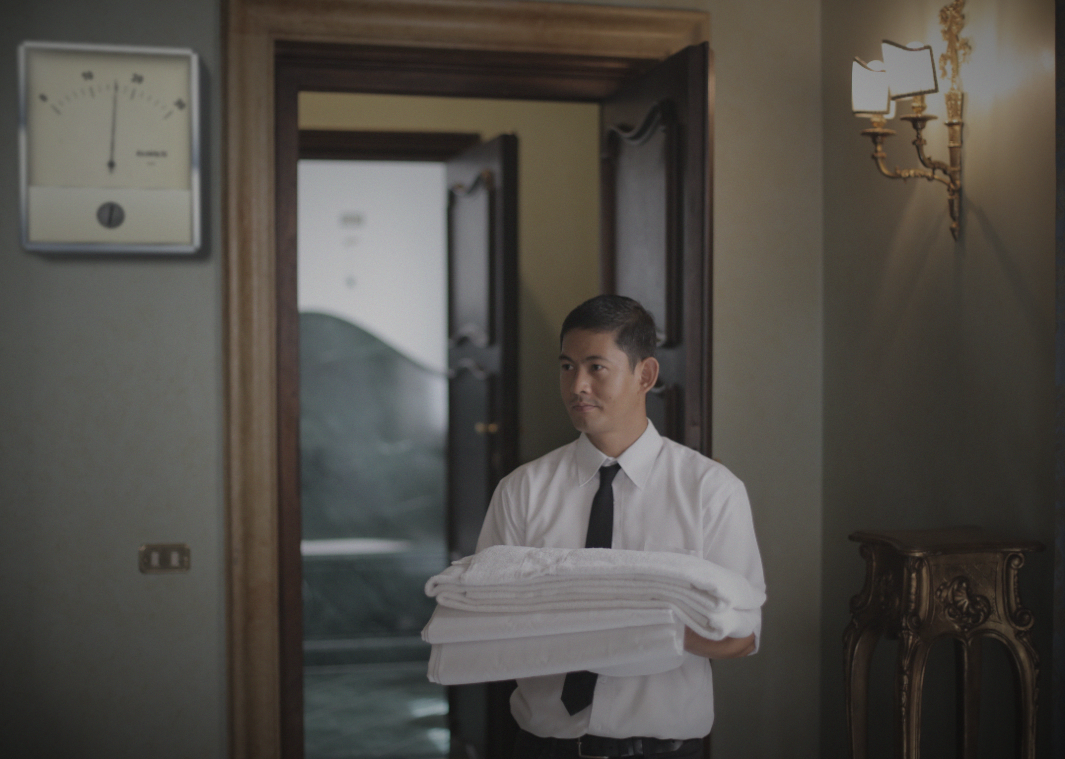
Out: value=16 unit=kV
